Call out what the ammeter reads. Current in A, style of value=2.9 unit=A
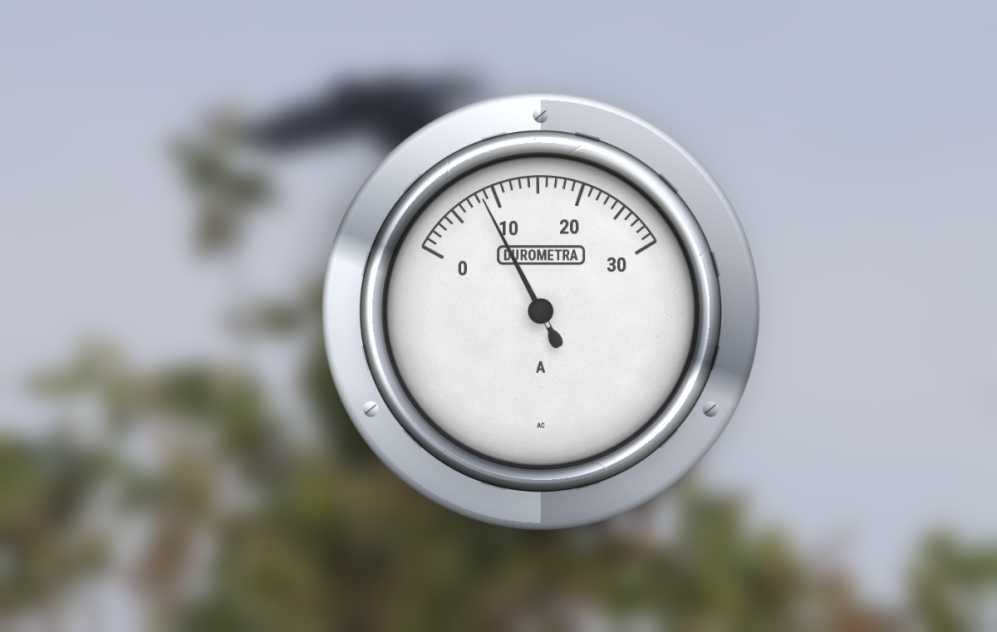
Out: value=8.5 unit=A
